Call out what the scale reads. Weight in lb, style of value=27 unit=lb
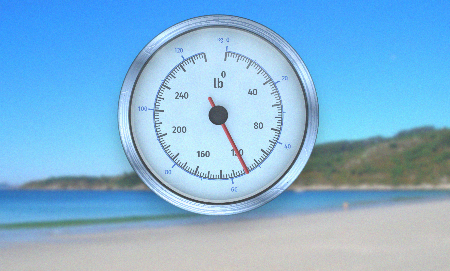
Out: value=120 unit=lb
